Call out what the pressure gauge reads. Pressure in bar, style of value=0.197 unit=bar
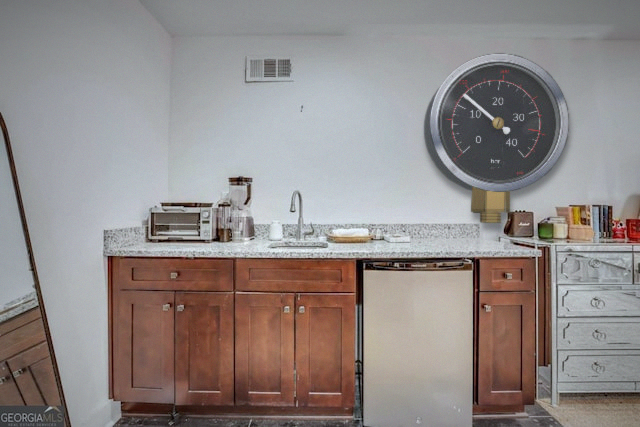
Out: value=12 unit=bar
